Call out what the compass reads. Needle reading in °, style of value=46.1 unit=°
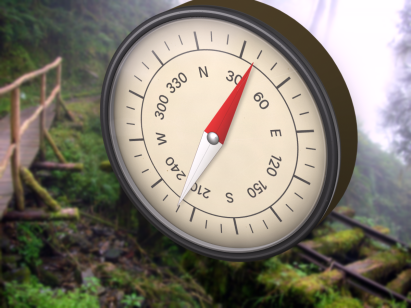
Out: value=40 unit=°
